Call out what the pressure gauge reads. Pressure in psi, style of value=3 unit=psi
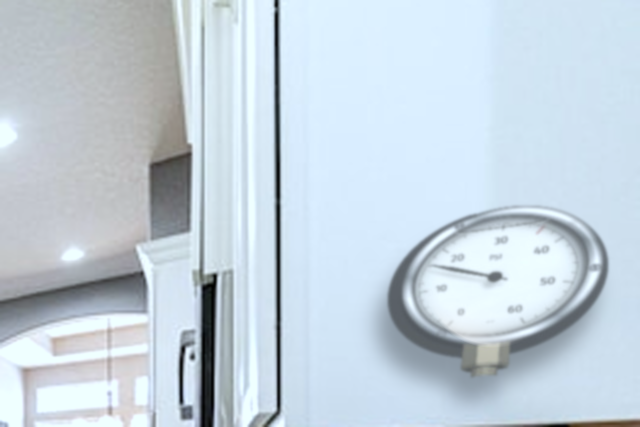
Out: value=16 unit=psi
